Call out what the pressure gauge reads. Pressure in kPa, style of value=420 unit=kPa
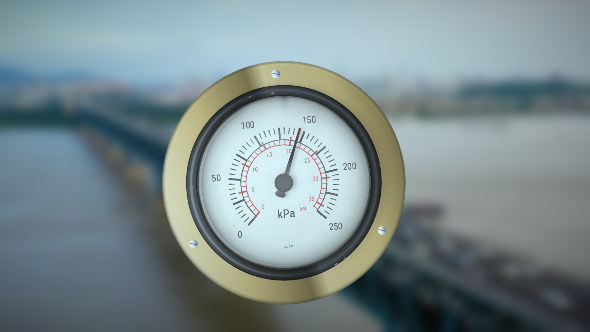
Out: value=145 unit=kPa
